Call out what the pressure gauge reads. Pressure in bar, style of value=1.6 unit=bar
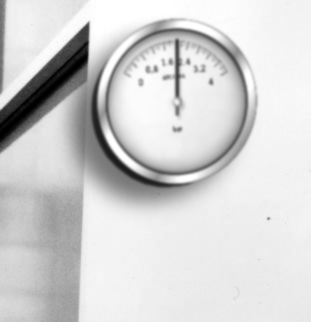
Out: value=2 unit=bar
